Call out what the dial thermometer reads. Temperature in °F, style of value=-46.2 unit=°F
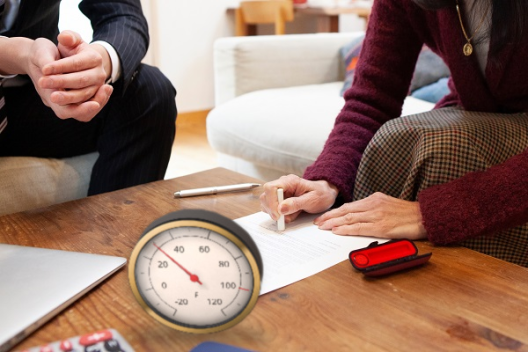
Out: value=30 unit=°F
